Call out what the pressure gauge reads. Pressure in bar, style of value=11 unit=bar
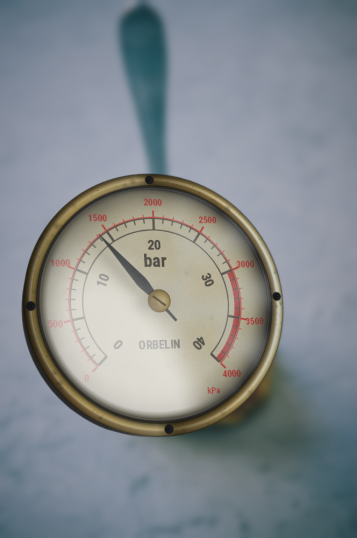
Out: value=14 unit=bar
